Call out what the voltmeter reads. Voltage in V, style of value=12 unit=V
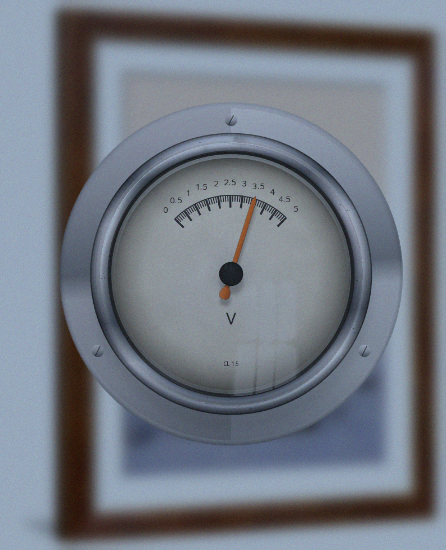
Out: value=3.5 unit=V
